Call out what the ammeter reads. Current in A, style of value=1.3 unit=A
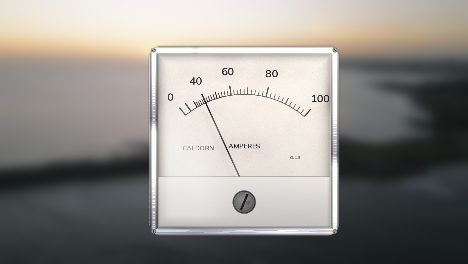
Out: value=40 unit=A
